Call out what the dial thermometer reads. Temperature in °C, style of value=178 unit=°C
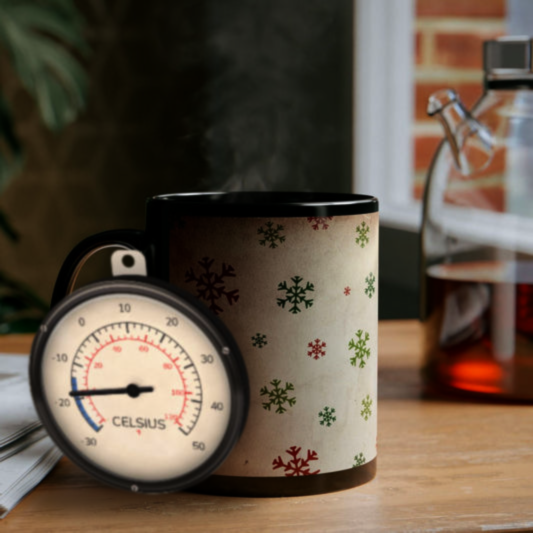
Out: value=-18 unit=°C
